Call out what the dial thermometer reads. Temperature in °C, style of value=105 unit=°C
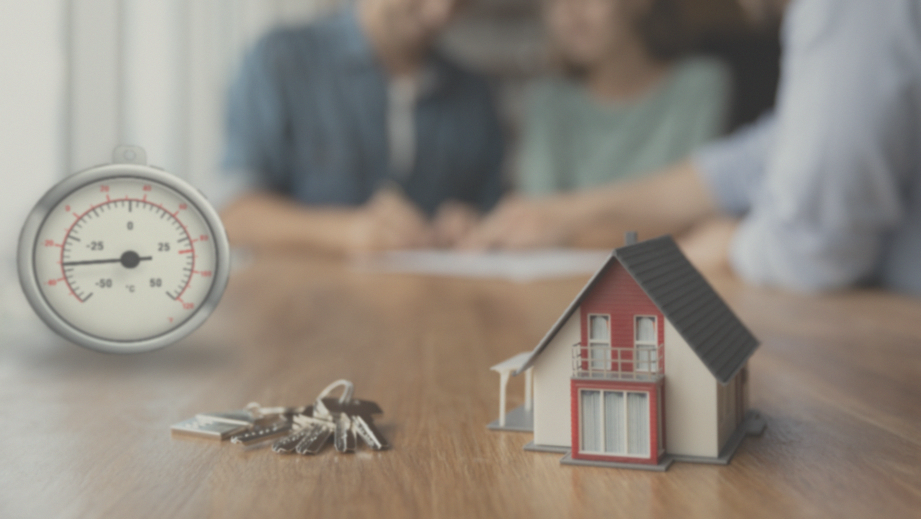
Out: value=-35 unit=°C
